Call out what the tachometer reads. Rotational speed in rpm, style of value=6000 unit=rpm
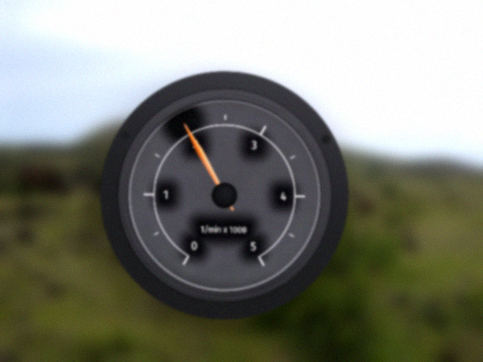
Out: value=2000 unit=rpm
